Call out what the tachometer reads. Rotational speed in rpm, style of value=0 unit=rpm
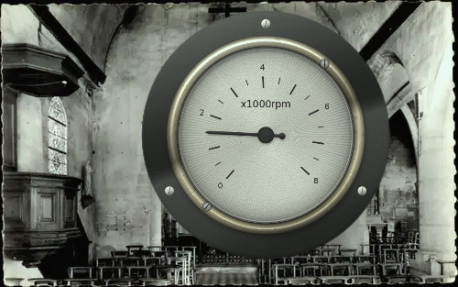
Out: value=1500 unit=rpm
